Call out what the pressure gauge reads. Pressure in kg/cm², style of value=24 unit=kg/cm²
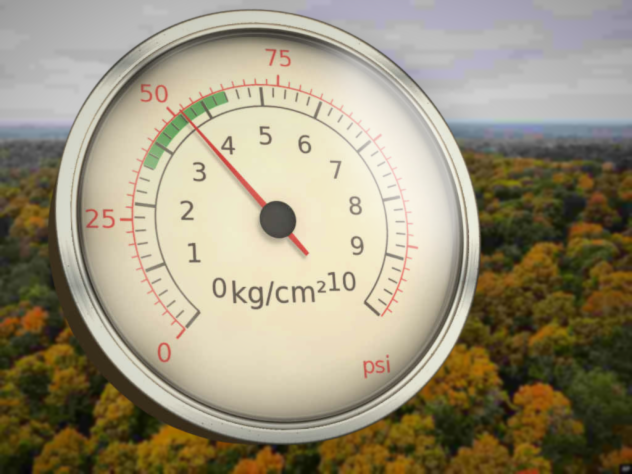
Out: value=3.6 unit=kg/cm²
